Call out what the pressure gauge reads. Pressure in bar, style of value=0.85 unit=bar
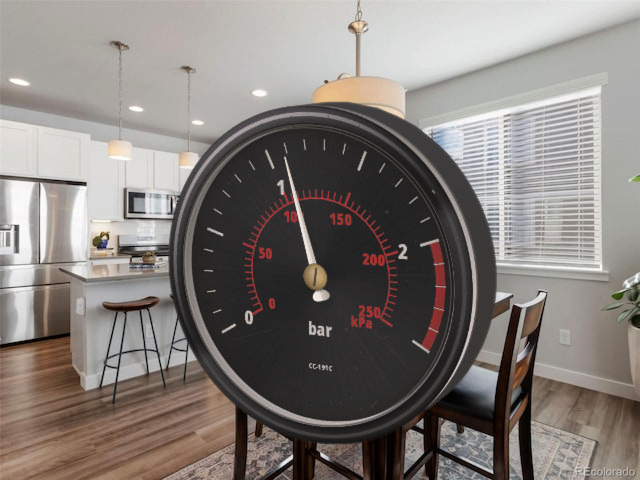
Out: value=1.1 unit=bar
